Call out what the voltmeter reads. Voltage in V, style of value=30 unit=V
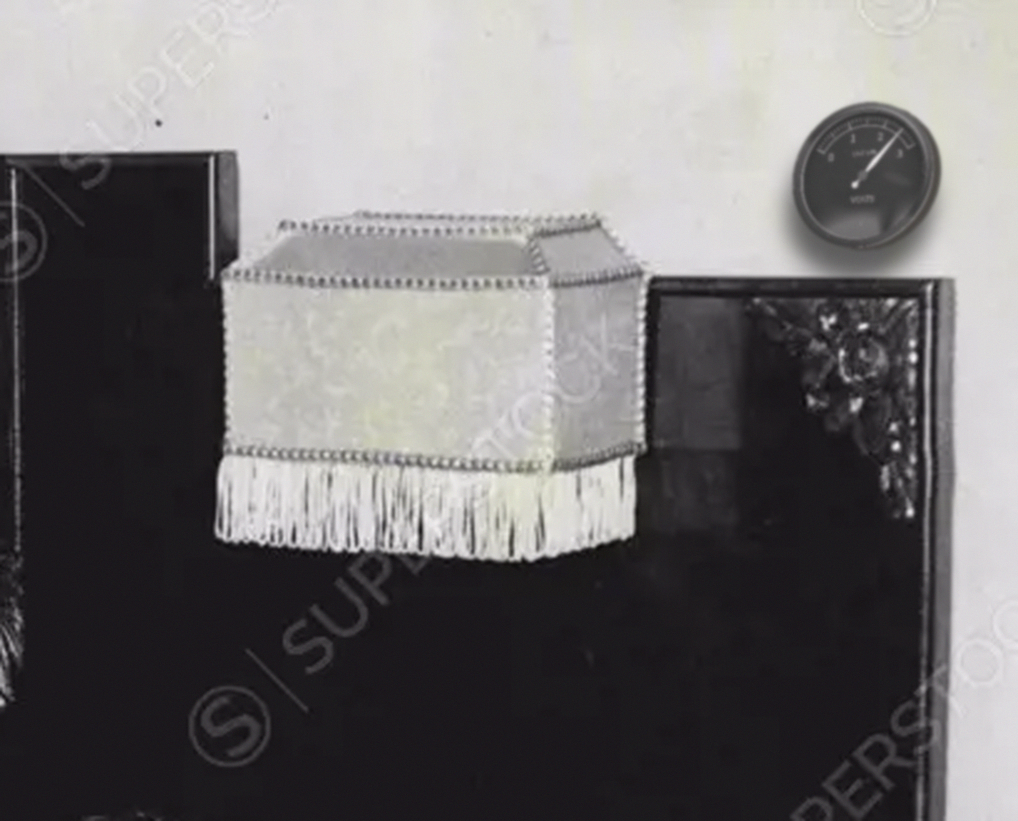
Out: value=2.5 unit=V
